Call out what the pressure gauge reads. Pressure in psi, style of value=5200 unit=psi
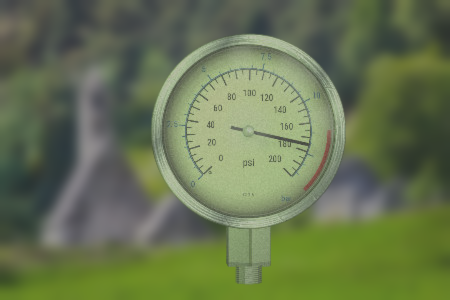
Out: value=175 unit=psi
